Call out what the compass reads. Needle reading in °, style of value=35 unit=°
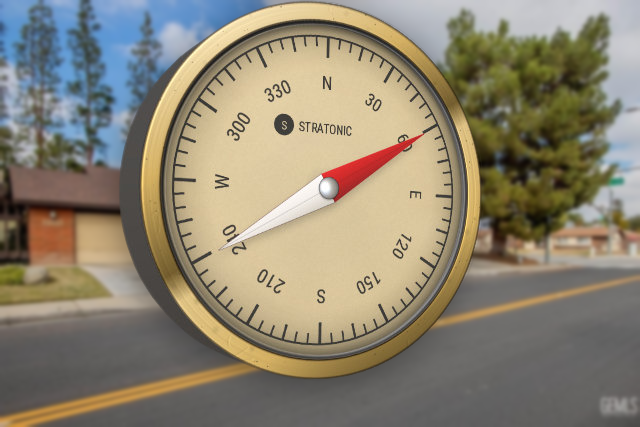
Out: value=60 unit=°
